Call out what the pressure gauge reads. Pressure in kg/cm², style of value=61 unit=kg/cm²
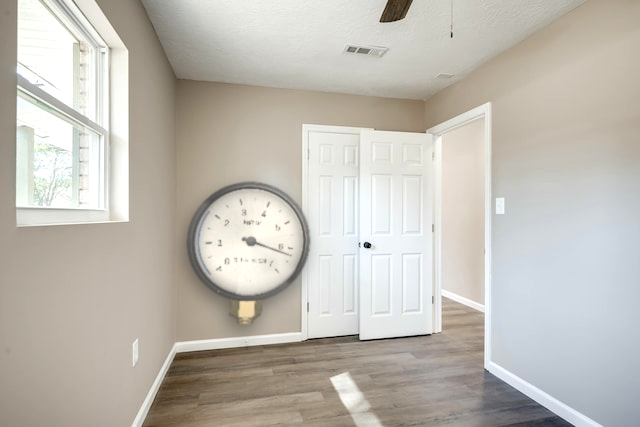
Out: value=6.25 unit=kg/cm²
